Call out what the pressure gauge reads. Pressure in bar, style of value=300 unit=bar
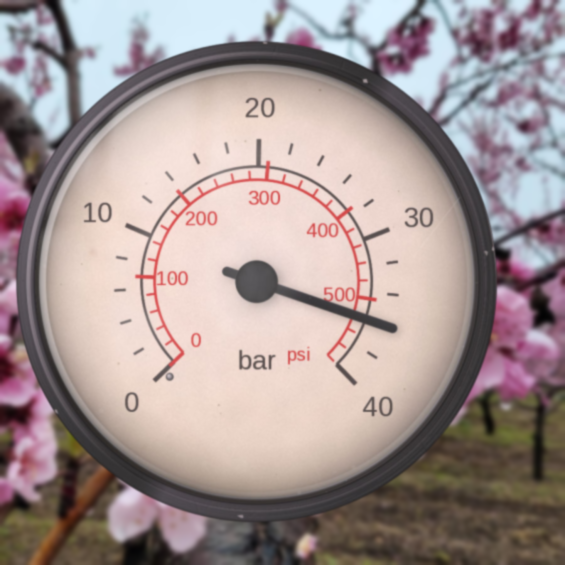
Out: value=36 unit=bar
